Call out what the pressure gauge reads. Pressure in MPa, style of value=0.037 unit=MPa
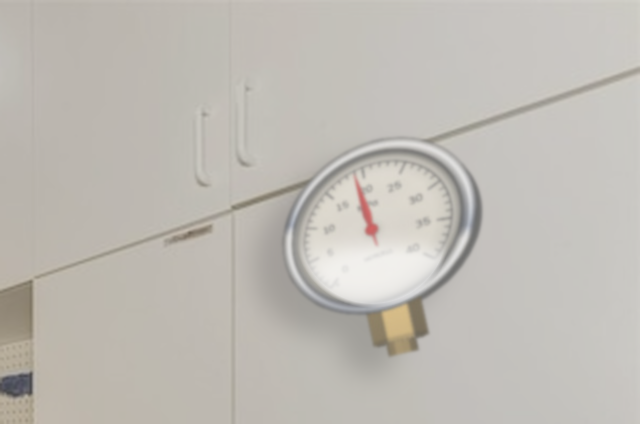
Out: value=19 unit=MPa
